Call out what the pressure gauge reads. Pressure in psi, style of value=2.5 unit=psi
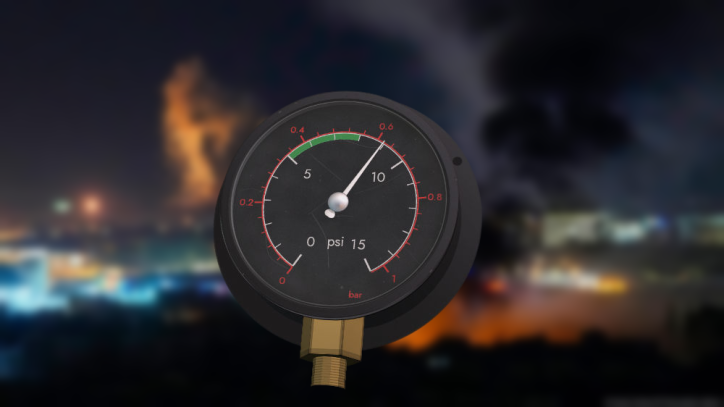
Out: value=9 unit=psi
